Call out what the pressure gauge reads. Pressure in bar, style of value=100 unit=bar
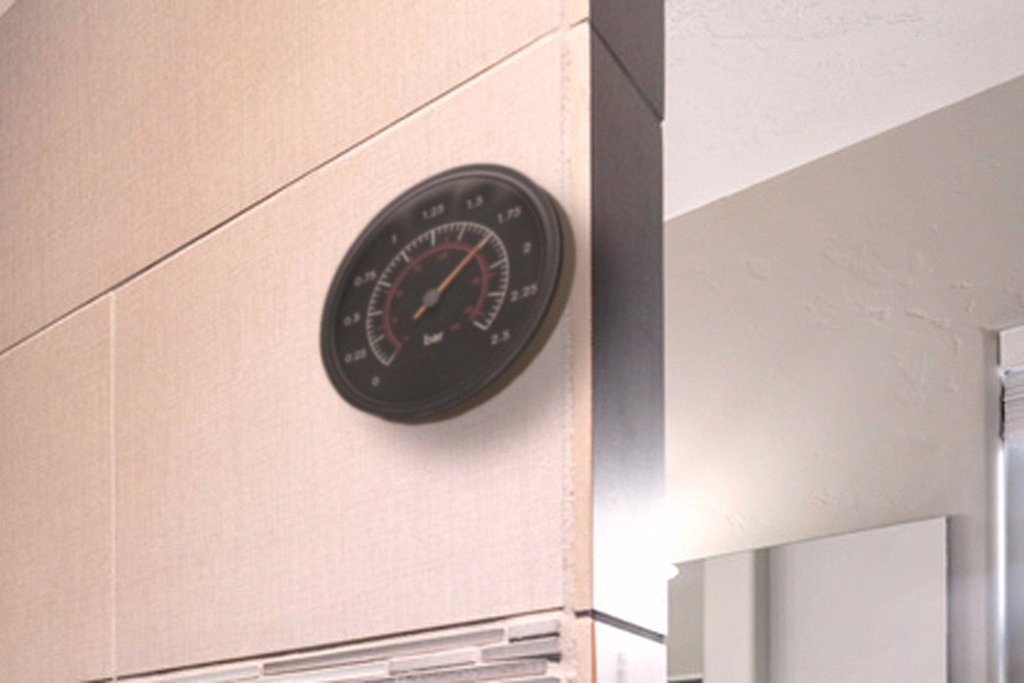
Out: value=1.75 unit=bar
